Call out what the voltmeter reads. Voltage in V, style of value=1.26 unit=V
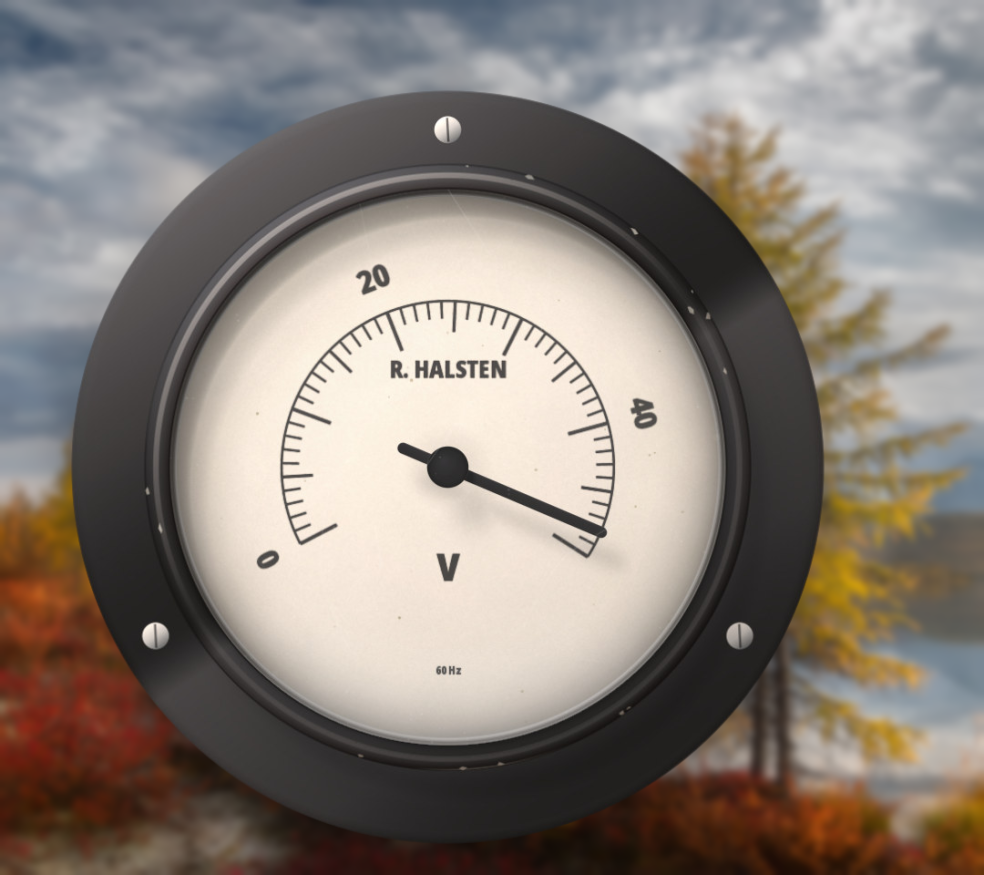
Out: value=48 unit=V
